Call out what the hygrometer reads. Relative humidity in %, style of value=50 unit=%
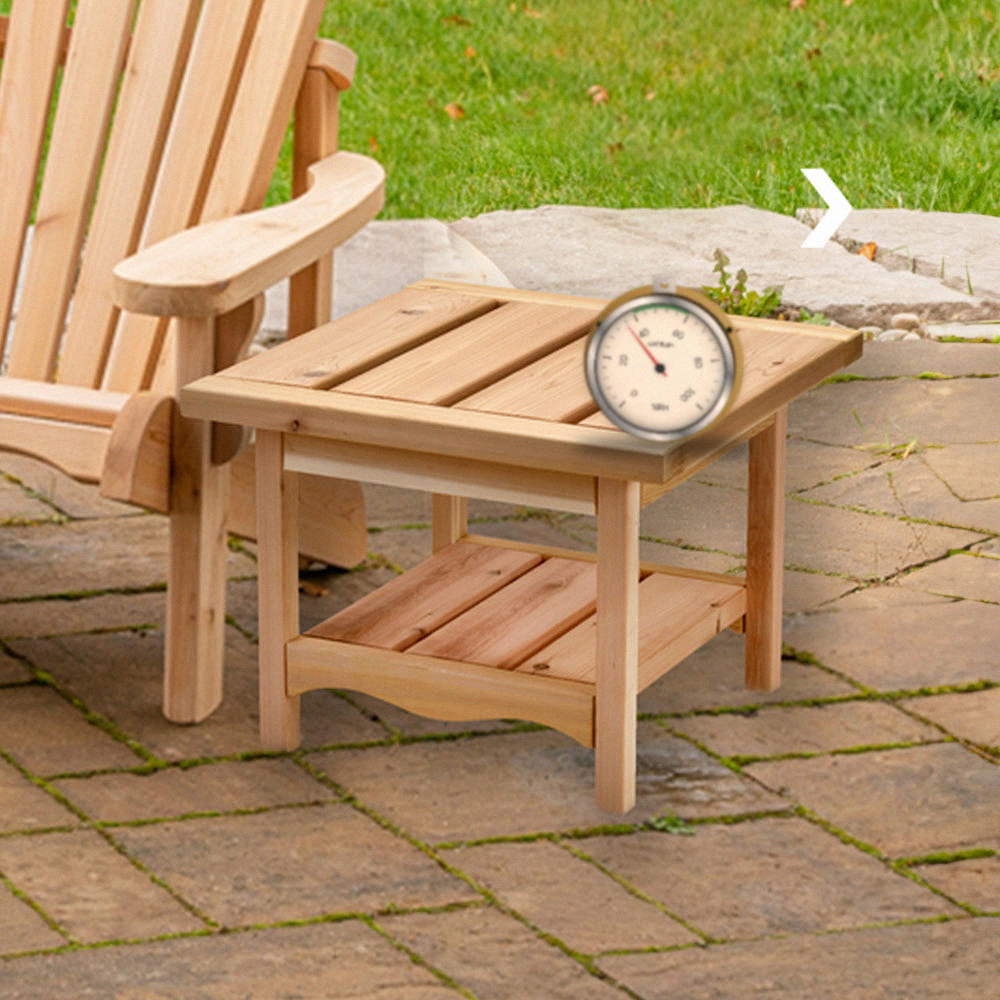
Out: value=36 unit=%
